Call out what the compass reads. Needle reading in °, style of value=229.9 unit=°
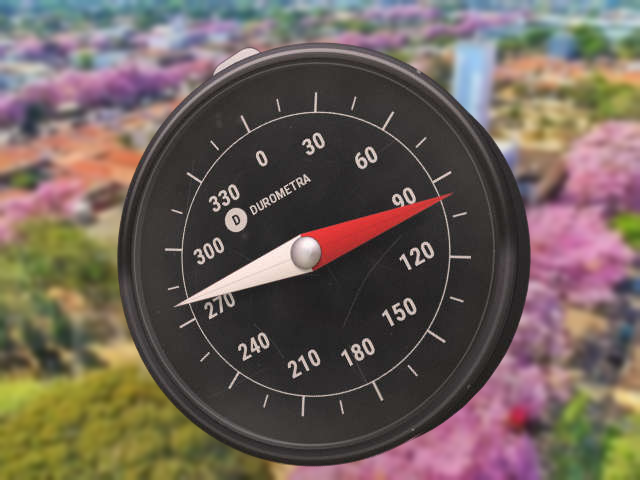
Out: value=97.5 unit=°
